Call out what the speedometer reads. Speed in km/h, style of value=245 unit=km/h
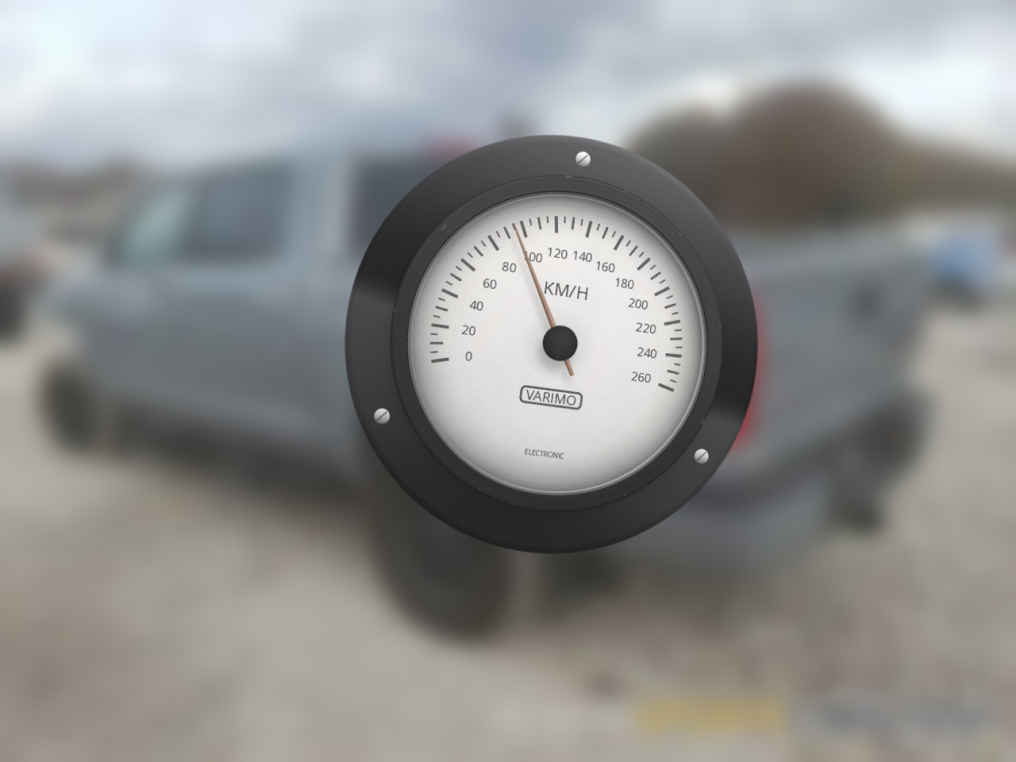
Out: value=95 unit=km/h
